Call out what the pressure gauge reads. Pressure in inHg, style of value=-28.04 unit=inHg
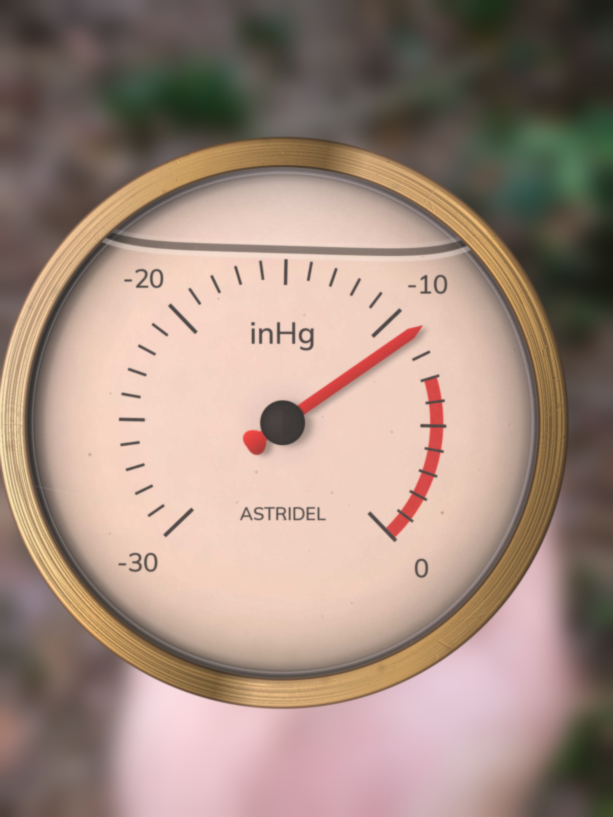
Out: value=-9 unit=inHg
